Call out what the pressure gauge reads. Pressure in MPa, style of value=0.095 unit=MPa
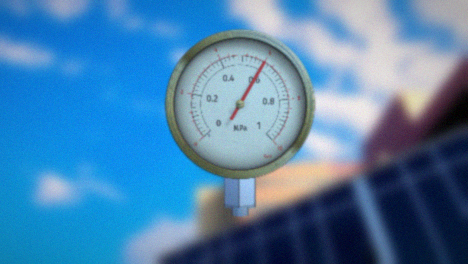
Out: value=0.6 unit=MPa
